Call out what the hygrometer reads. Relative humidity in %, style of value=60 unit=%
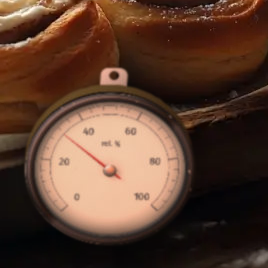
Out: value=32 unit=%
